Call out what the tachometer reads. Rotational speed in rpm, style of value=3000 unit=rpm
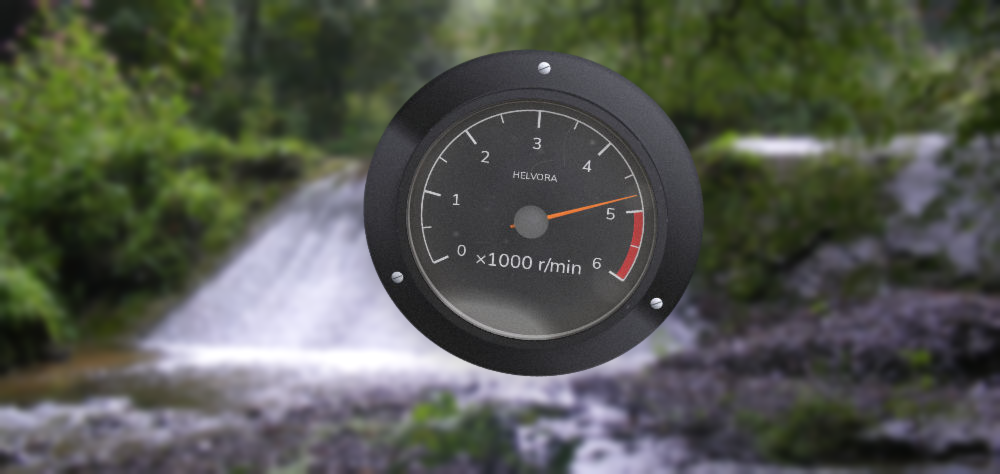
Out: value=4750 unit=rpm
